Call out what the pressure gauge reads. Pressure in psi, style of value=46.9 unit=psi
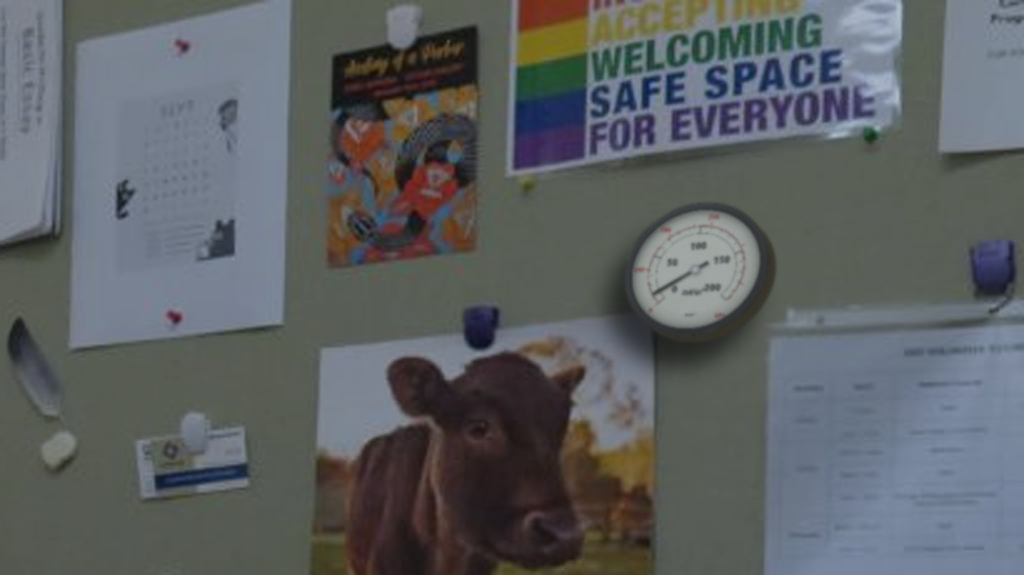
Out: value=10 unit=psi
